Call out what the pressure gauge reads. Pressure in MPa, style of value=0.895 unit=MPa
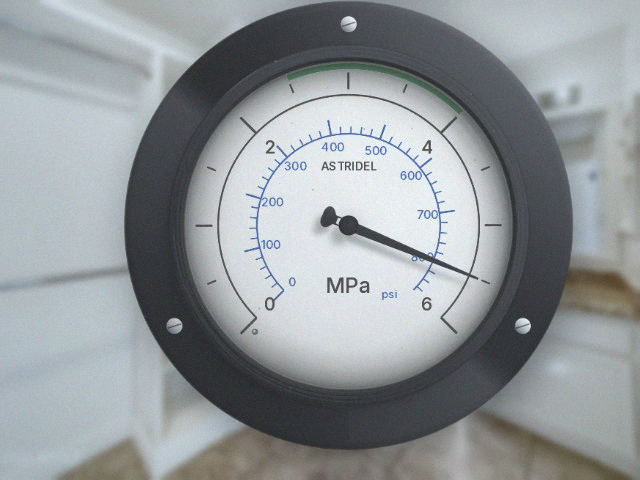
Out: value=5.5 unit=MPa
